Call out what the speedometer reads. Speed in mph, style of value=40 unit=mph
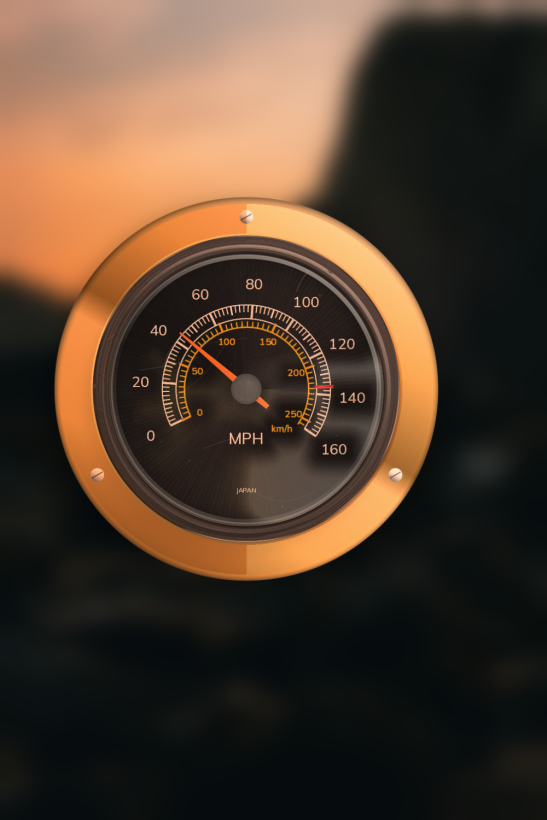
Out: value=44 unit=mph
